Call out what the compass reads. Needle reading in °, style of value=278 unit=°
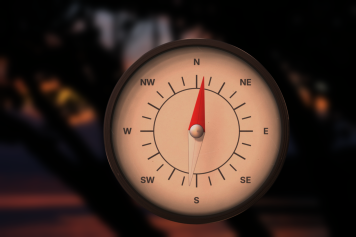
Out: value=7.5 unit=°
